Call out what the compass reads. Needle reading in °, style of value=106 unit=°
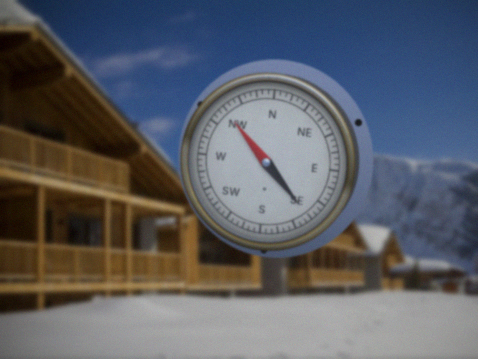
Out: value=315 unit=°
